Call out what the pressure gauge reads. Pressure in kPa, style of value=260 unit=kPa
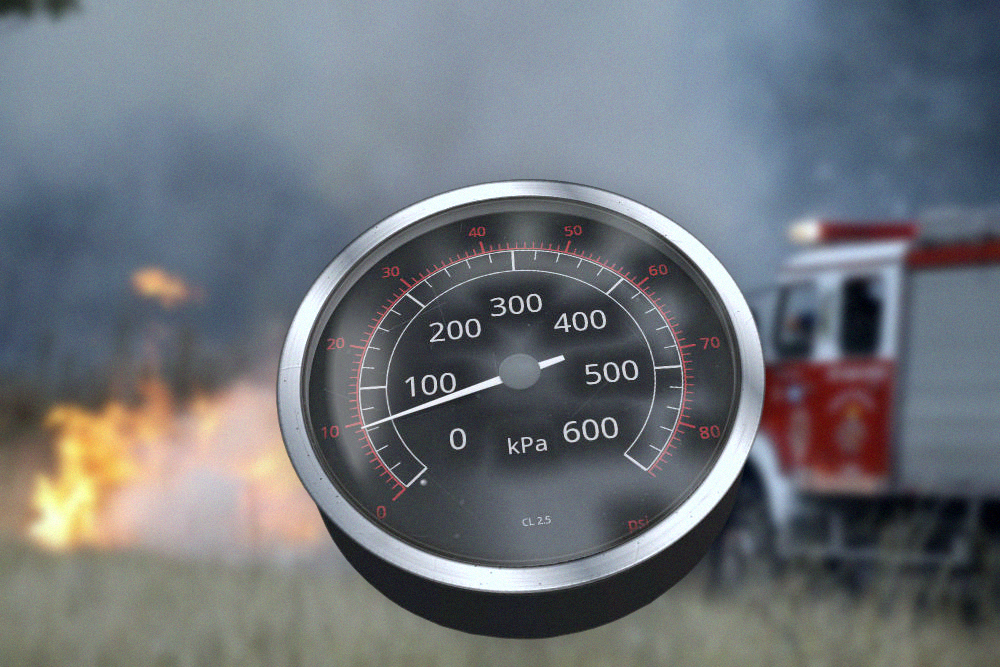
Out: value=60 unit=kPa
